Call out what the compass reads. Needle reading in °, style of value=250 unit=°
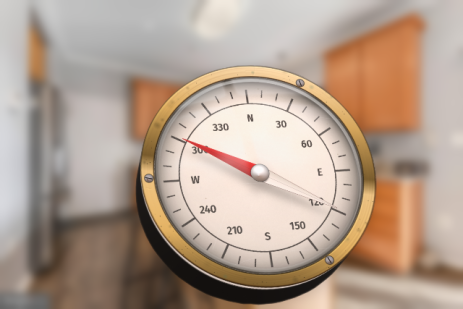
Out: value=300 unit=°
